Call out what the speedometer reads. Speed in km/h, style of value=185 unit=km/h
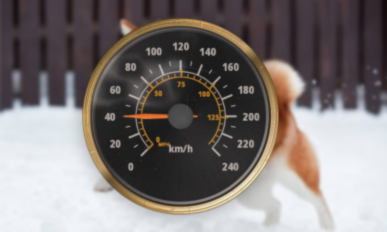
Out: value=40 unit=km/h
